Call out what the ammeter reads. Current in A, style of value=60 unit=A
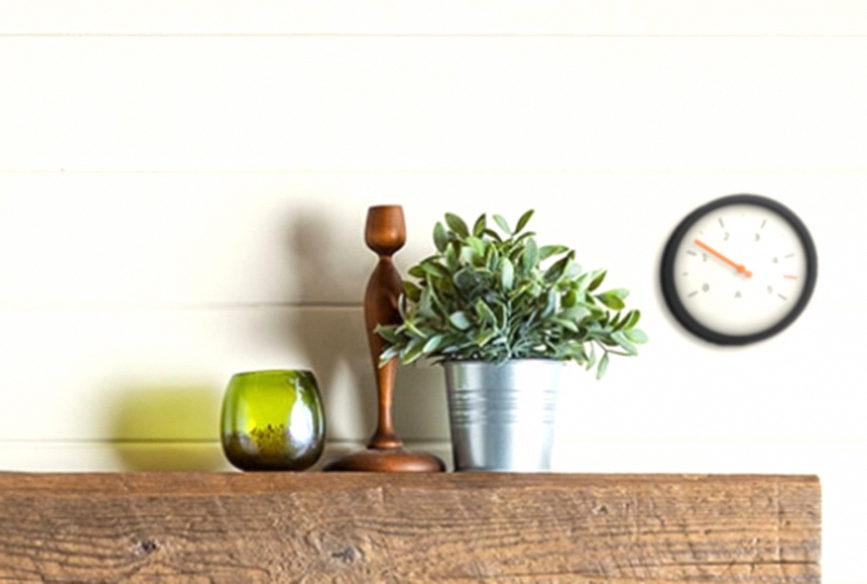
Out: value=1.25 unit=A
